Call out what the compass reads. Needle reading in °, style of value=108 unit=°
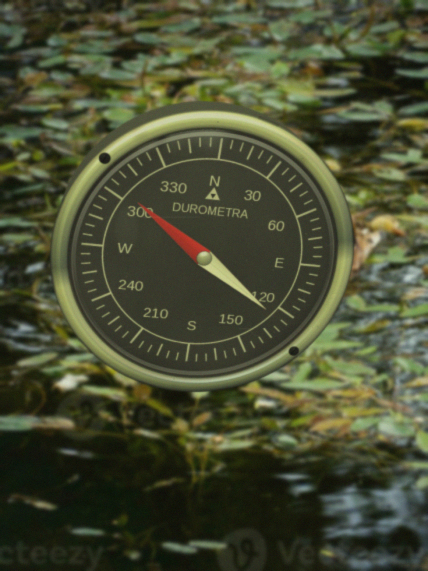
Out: value=305 unit=°
